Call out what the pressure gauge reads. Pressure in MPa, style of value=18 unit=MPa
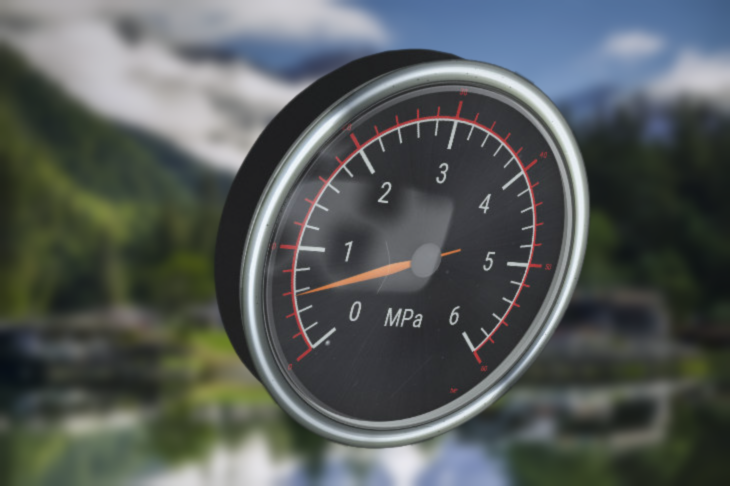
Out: value=0.6 unit=MPa
